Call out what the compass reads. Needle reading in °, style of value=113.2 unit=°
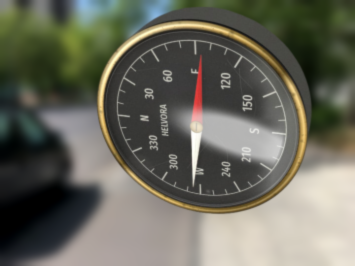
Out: value=95 unit=°
